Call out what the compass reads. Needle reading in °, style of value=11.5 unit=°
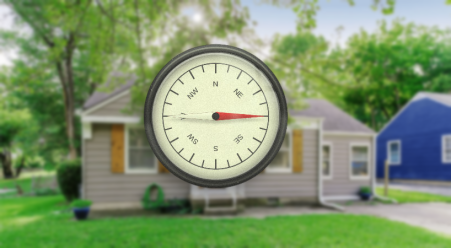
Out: value=90 unit=°
